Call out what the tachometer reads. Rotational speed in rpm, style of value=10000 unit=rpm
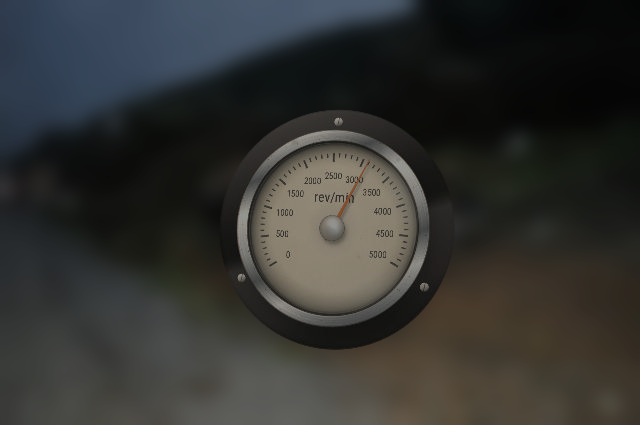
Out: value=3100 unit=rpm
